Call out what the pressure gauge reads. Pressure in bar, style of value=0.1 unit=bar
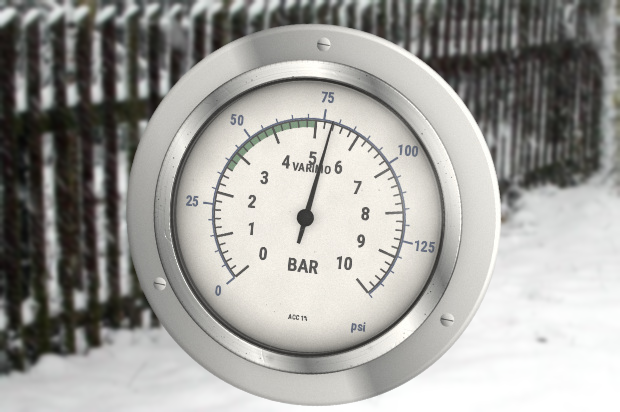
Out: value=5.4 unit=bar
